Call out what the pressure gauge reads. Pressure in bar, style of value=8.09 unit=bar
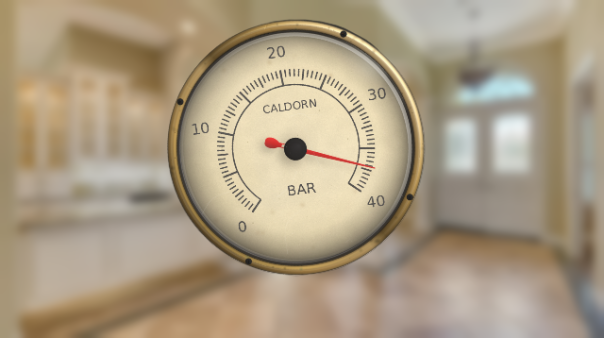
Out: value=37 unit=bar
